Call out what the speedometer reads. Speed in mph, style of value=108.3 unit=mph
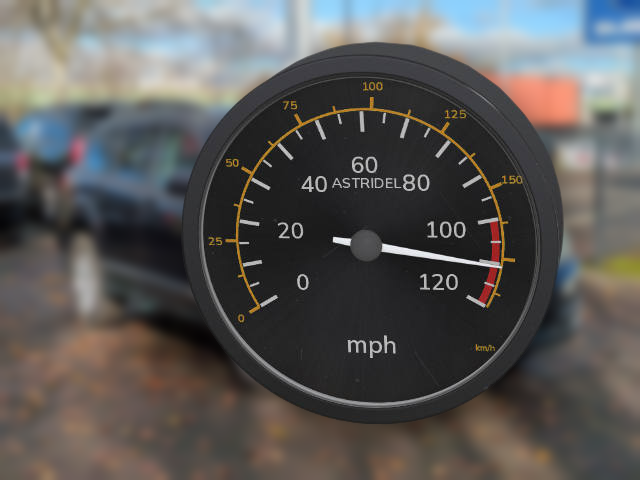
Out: value=110 unit=mph
